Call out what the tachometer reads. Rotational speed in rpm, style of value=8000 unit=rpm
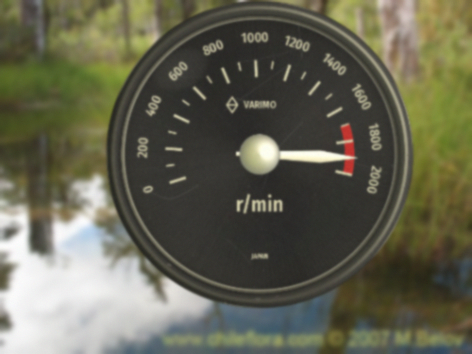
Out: value=1900 unit=rpm
